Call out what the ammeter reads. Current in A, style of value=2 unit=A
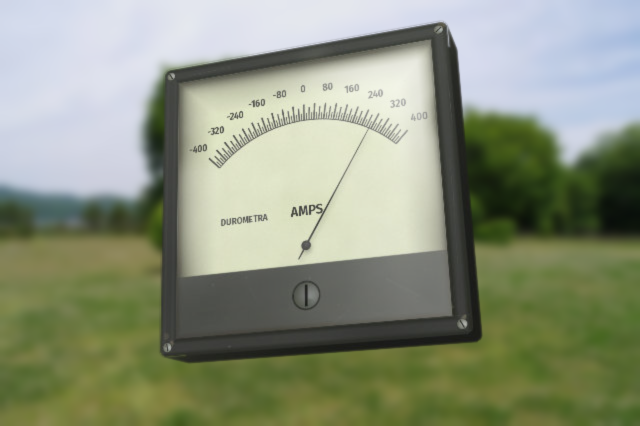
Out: value=280 unit=A
